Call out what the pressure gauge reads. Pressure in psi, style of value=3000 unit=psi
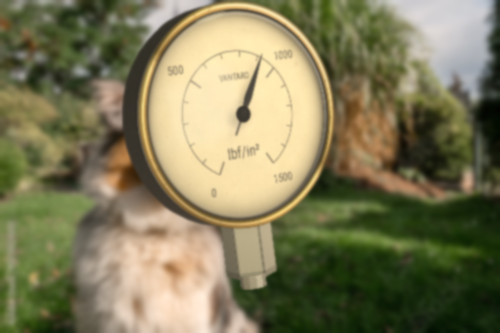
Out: value=900 unit=psi
